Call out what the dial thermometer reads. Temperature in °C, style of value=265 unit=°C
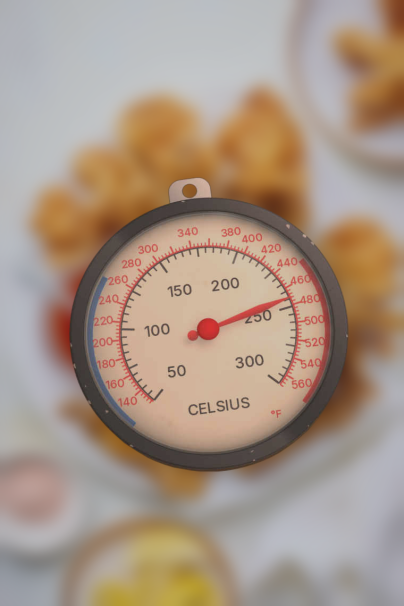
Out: value=245 unit=°C
